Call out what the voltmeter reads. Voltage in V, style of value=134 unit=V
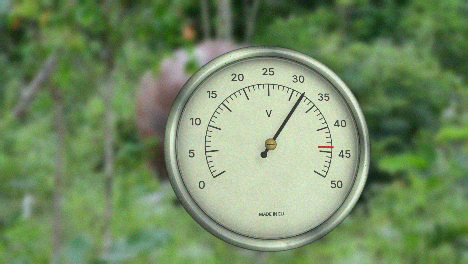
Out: value=32 unit=V
